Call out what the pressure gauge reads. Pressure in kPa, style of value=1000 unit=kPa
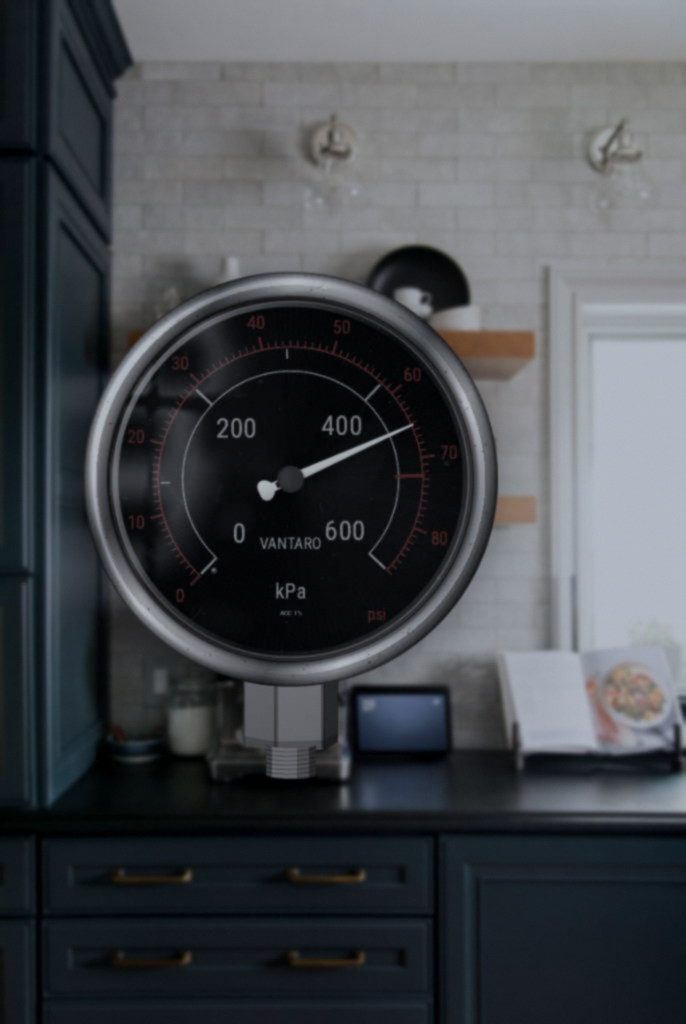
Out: value=450 unit=kPa
